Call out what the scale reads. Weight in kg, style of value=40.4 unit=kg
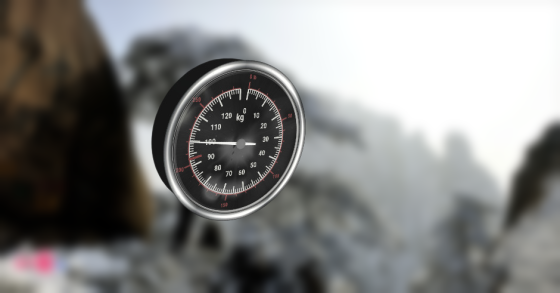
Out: value=100 unit=kg
